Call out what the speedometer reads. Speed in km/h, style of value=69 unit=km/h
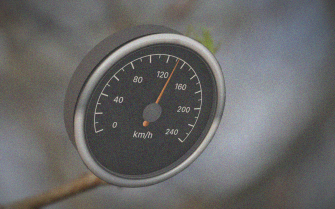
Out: value=130 unit=km/h
